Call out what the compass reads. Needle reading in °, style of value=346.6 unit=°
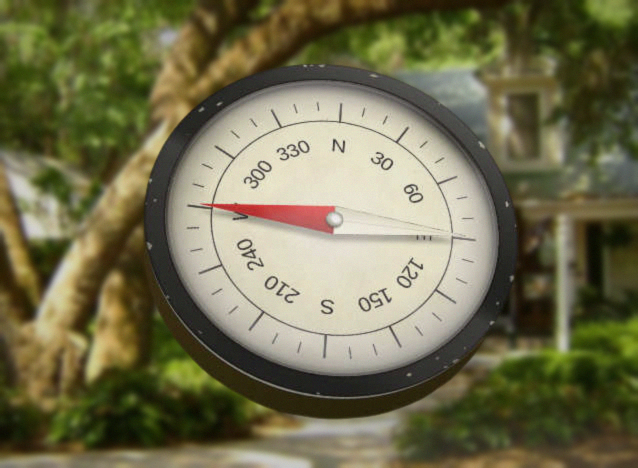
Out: value=270 unit=°
